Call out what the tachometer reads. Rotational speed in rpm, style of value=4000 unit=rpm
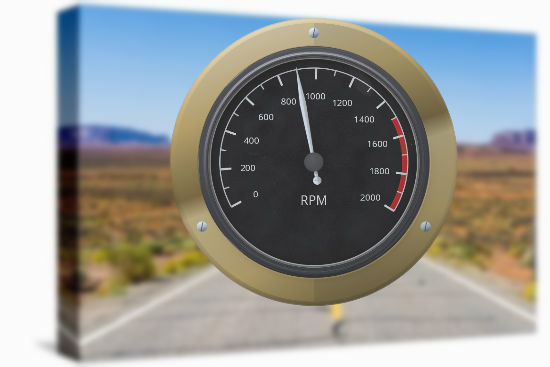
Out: value=900 unit=rpm
